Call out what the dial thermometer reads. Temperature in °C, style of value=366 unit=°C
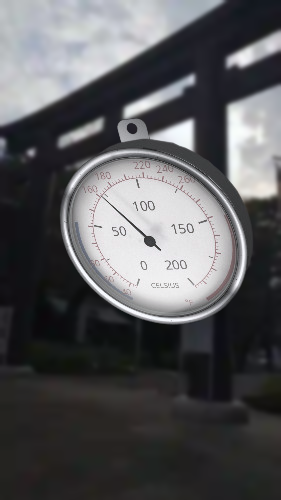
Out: value=75 unit=°C
